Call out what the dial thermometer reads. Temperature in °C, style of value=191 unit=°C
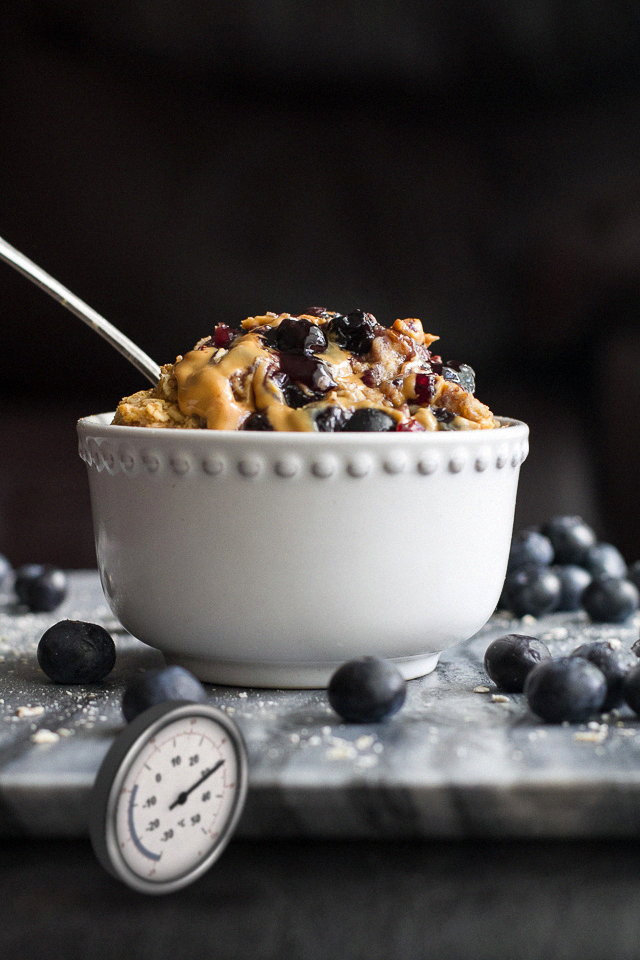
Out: value=30 unit=°C
